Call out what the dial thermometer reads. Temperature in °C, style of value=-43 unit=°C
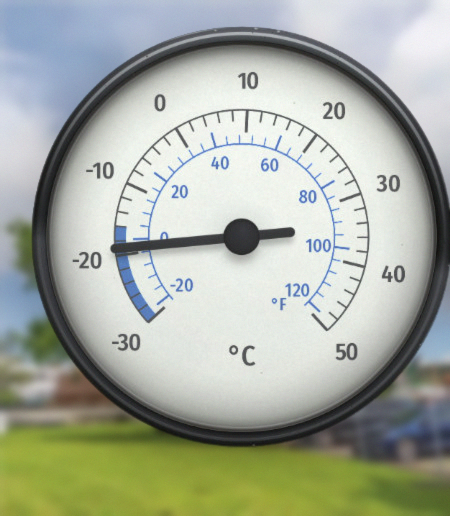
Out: value=-19 unit=°C
